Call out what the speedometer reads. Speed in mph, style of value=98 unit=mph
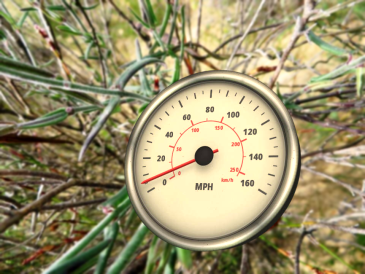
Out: value=5 unit=mph
